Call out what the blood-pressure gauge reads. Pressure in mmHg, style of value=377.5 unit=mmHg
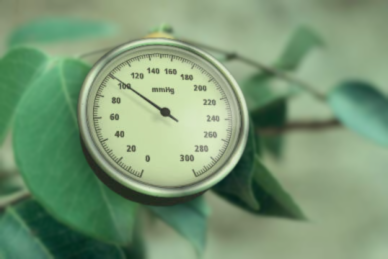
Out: value=100 unit=mmHg
